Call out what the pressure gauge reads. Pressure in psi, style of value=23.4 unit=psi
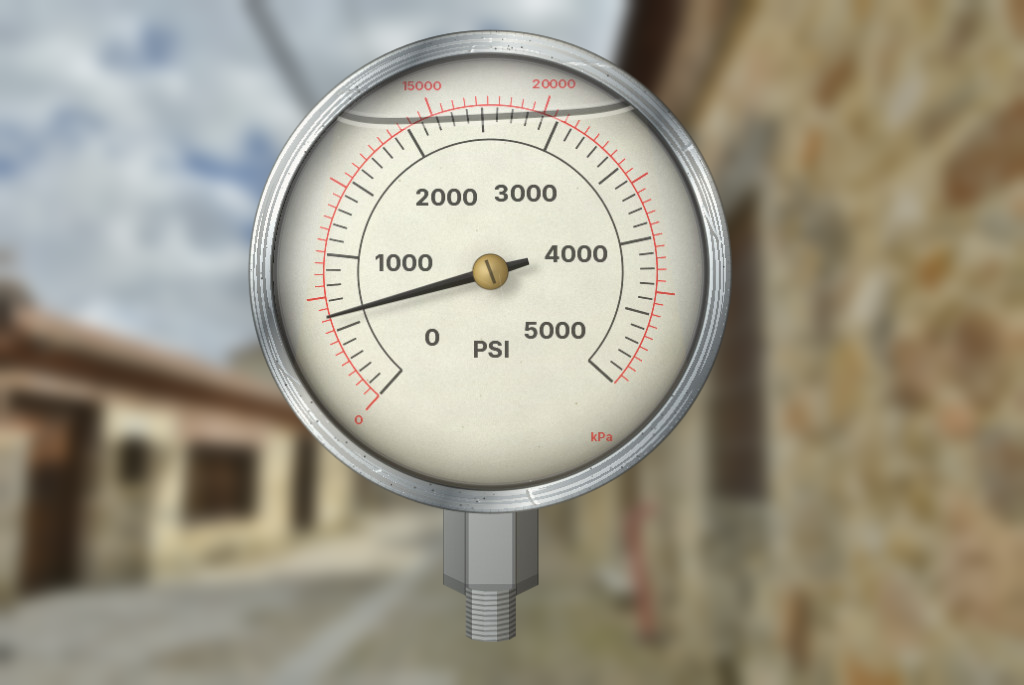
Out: value=600 unit=psi
